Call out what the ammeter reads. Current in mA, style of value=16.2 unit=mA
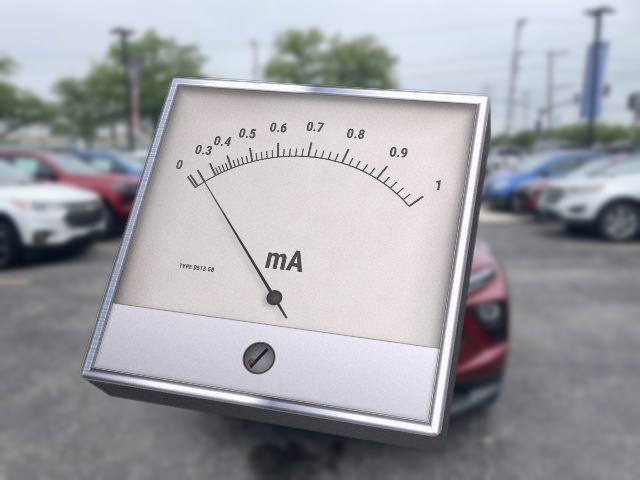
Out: value=0.2 unit=mA
